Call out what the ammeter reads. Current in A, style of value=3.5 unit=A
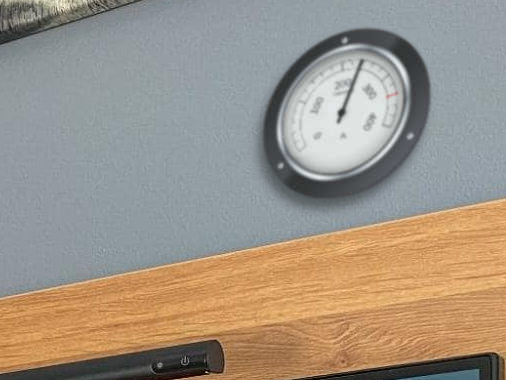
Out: value=240 unit=A
